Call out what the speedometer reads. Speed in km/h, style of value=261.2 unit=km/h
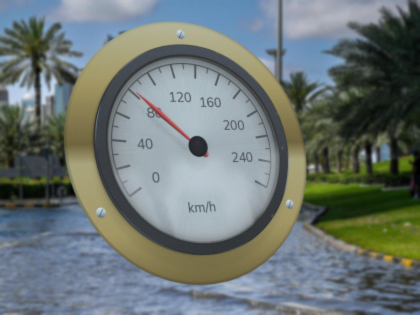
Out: value=80 unit=km/h
